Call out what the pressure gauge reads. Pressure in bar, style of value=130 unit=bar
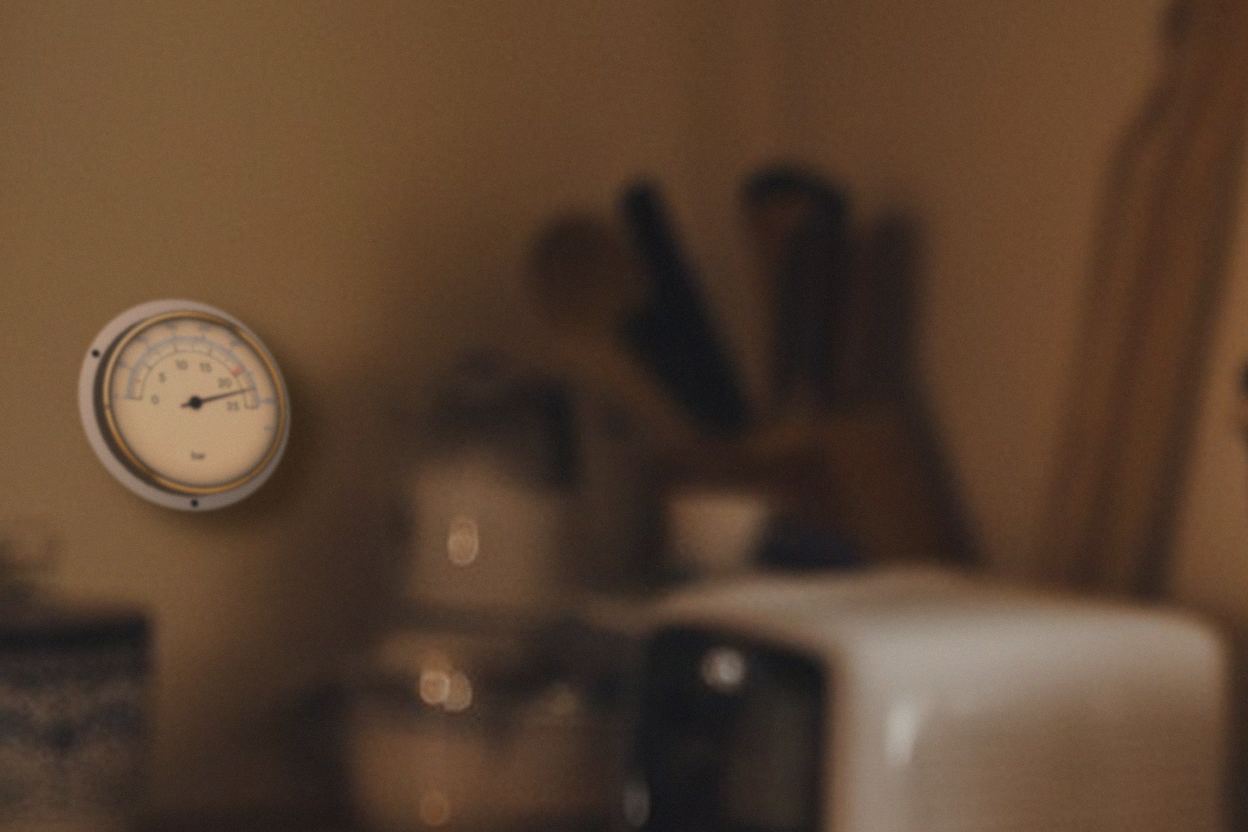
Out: value=22.5 unit=bar
